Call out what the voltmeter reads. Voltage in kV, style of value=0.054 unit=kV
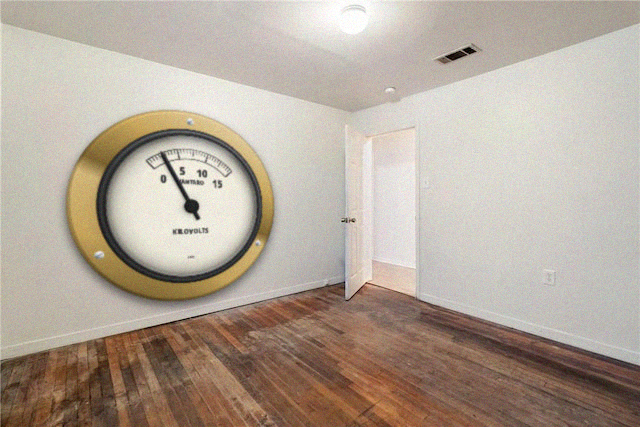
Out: value=2.5 unit=kV
